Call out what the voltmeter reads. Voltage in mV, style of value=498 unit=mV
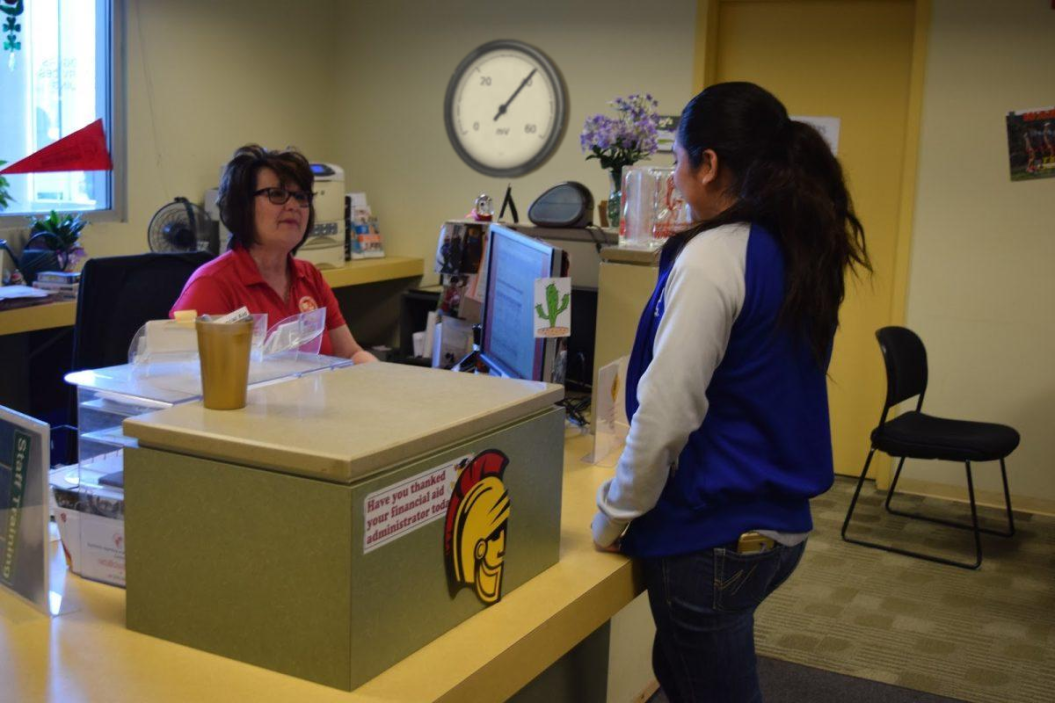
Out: value=40 unit=mV
